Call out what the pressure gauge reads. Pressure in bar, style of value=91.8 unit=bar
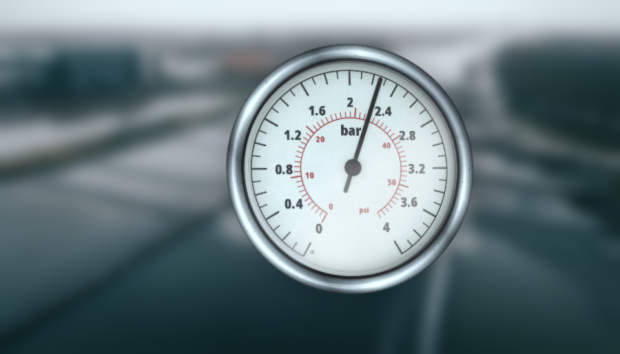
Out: value=2.25 unit=bar
